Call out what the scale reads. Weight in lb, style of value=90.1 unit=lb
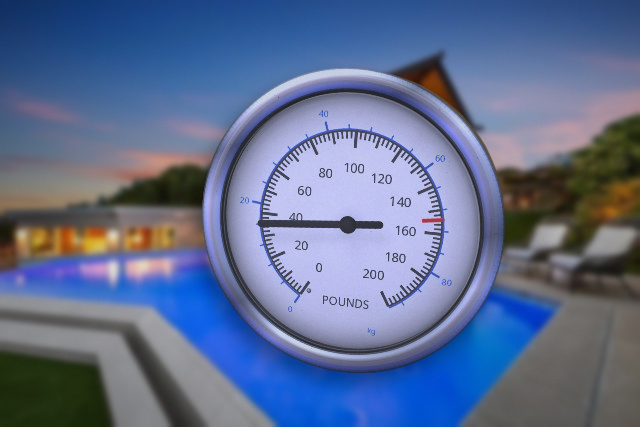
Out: value=36 unit=lb
